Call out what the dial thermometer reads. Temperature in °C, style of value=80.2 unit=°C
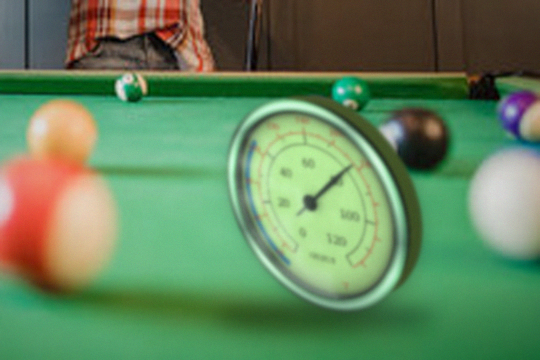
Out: value=80 unit=°C
